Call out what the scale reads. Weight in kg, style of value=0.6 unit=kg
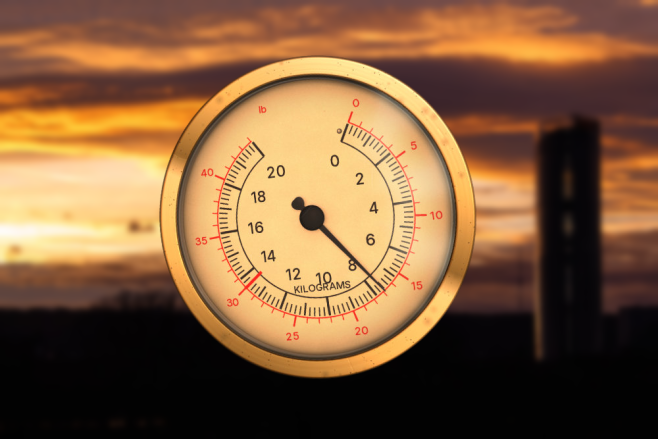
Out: value=7.6 unit=kg
